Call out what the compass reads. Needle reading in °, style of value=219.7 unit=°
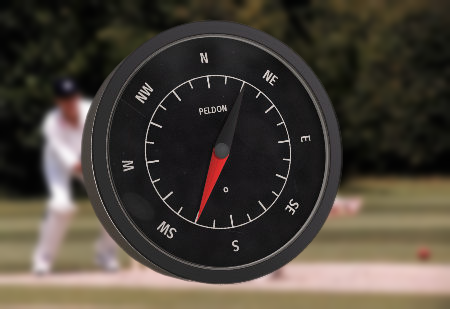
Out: value=210 unit=°
